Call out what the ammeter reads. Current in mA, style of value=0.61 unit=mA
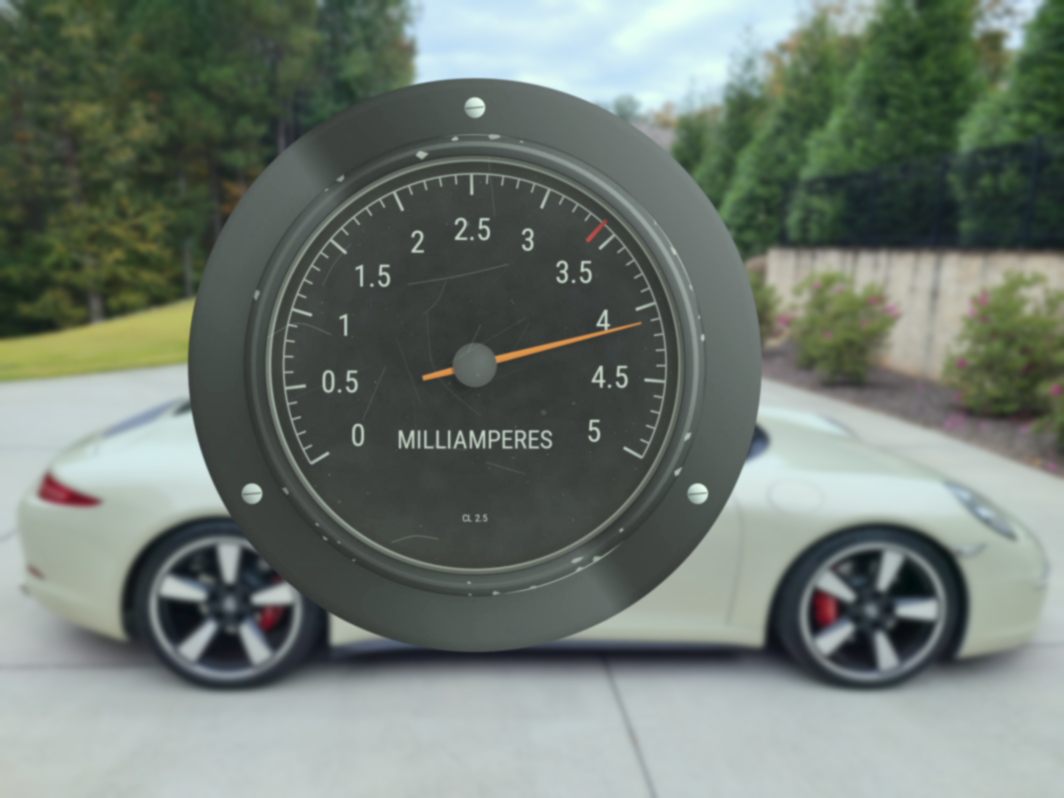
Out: value=4.1 unit=mA
